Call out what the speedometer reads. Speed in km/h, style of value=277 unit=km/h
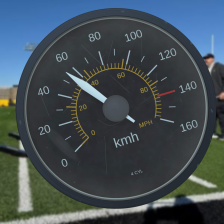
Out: value=55 unit=km/h
